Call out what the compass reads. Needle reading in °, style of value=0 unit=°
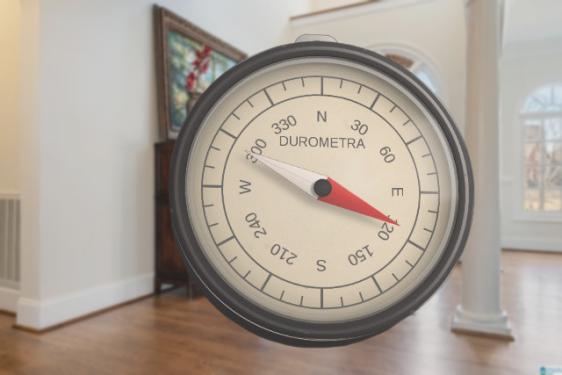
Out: value=115 unit=°
